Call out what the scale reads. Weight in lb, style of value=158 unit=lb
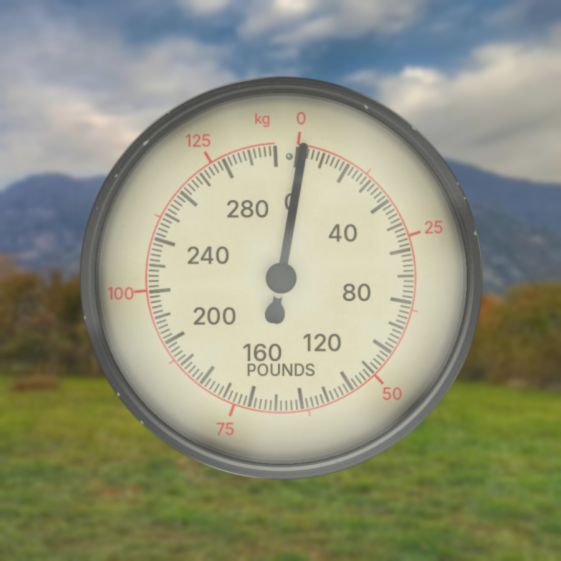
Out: value=2 unit=lb
